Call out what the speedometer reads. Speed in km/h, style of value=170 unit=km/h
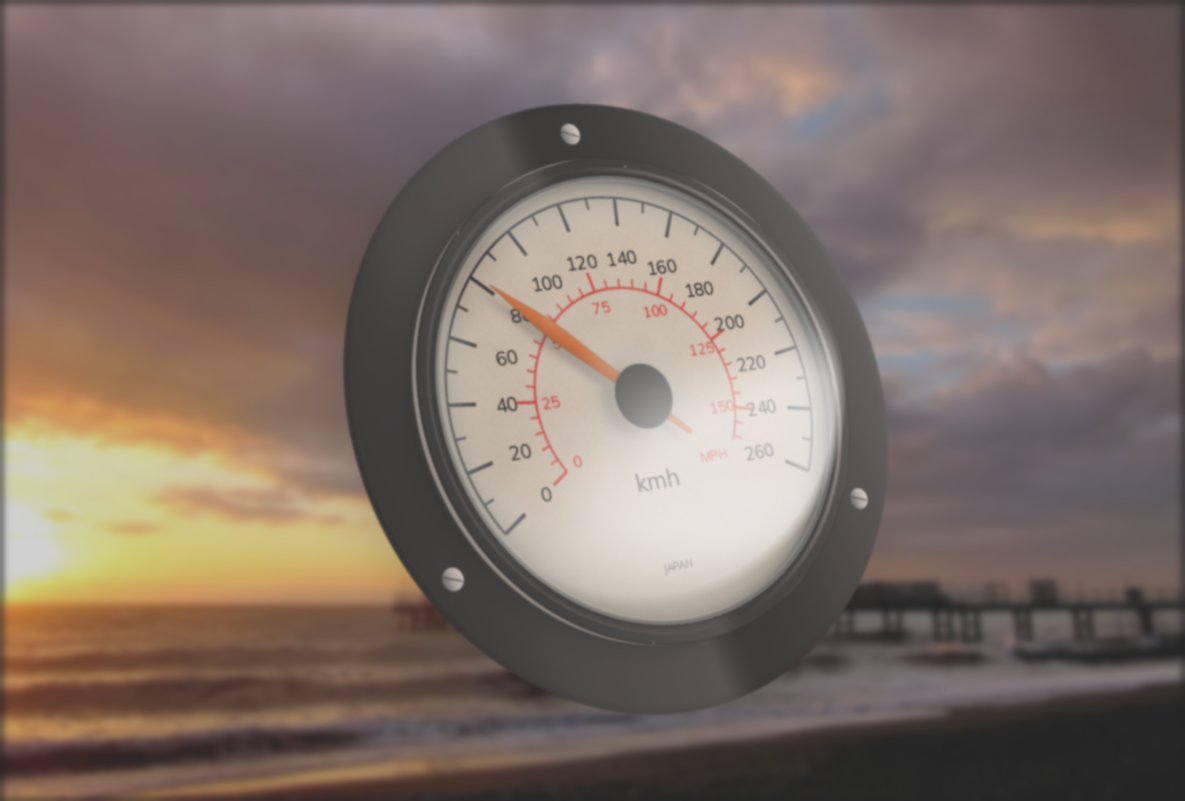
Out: value=80 unit=km/h
